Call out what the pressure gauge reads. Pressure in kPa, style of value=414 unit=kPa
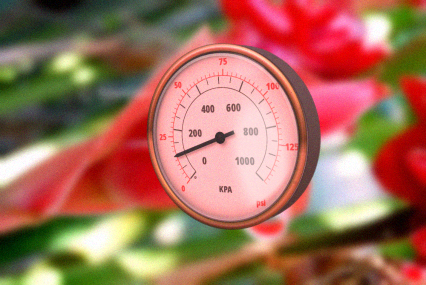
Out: value=100 unit=kPa
